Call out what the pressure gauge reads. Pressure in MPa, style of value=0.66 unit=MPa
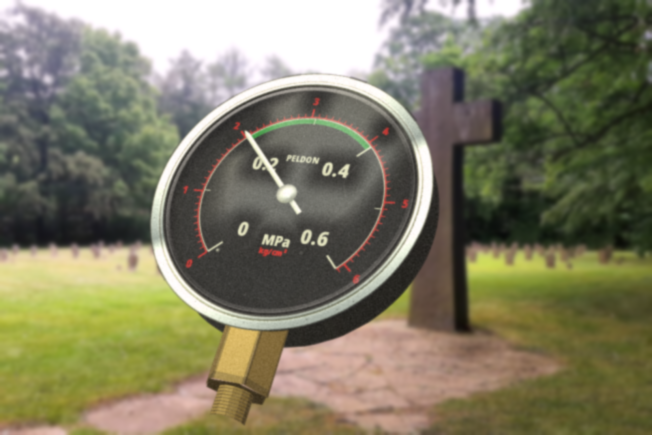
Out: value=0.2 unit=MPa
